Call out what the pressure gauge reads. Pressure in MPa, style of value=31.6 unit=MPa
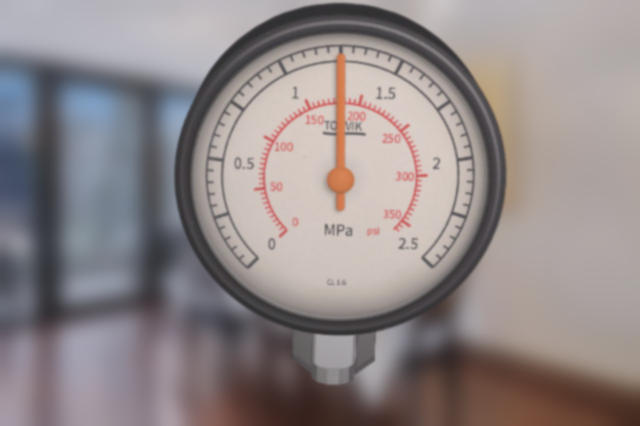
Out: value=1.25 unit=MPa
